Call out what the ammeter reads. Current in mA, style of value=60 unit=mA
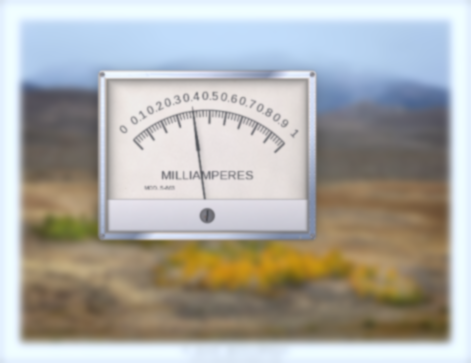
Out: value=0.4 unit=mA
